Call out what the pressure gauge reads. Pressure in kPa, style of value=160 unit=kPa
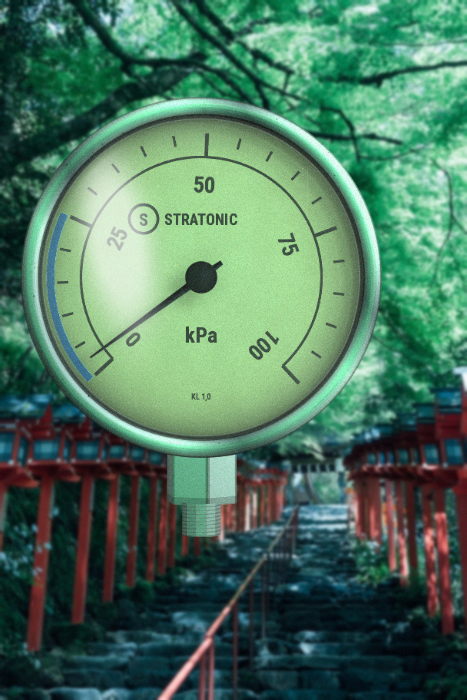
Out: value=2.5 unit=kPa
